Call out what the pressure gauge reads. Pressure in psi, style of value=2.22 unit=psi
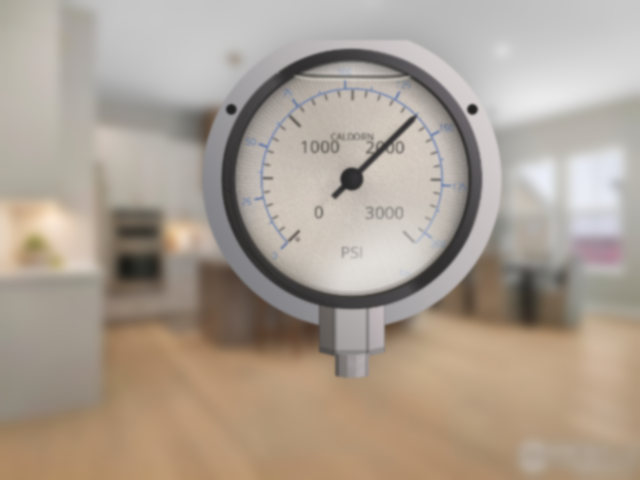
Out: value=2000 unit=psi
